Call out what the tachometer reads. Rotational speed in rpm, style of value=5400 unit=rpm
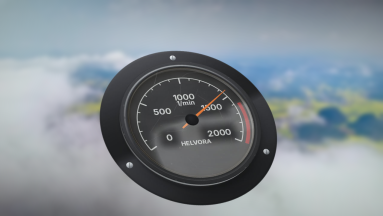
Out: value=1450 unit=rpm
